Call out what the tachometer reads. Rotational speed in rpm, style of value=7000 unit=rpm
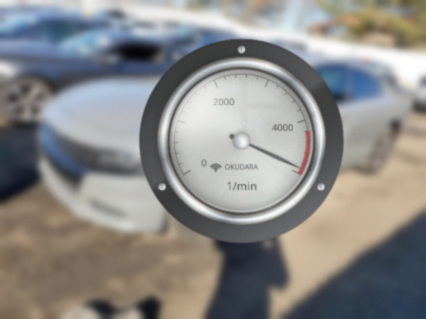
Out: value=4900 unit=rpm
